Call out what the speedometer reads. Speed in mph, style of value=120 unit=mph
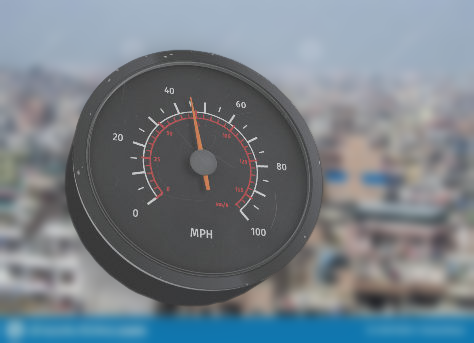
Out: value=45 unit=mph
